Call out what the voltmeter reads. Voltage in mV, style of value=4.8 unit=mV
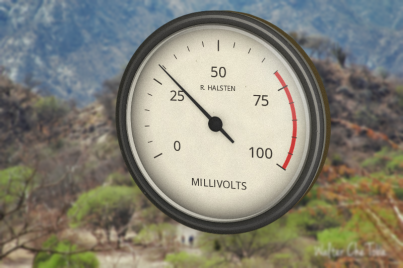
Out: value=30 unit=mV
